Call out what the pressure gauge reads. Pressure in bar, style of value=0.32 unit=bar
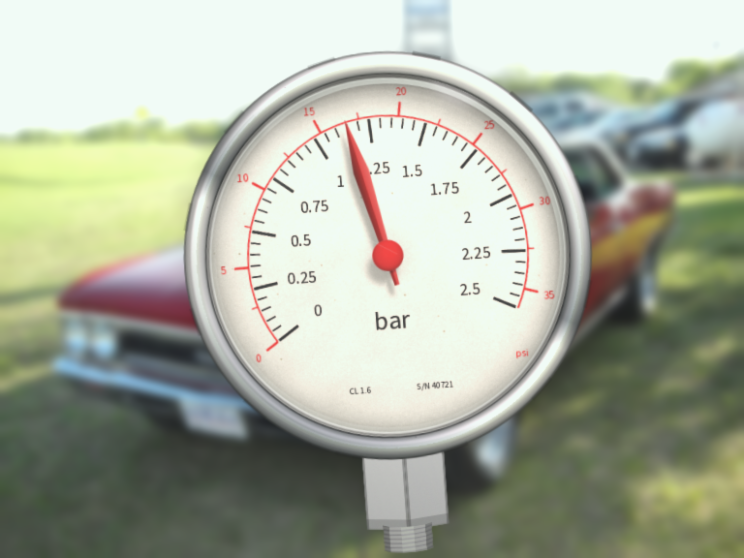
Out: value=1.15 unit=bar
